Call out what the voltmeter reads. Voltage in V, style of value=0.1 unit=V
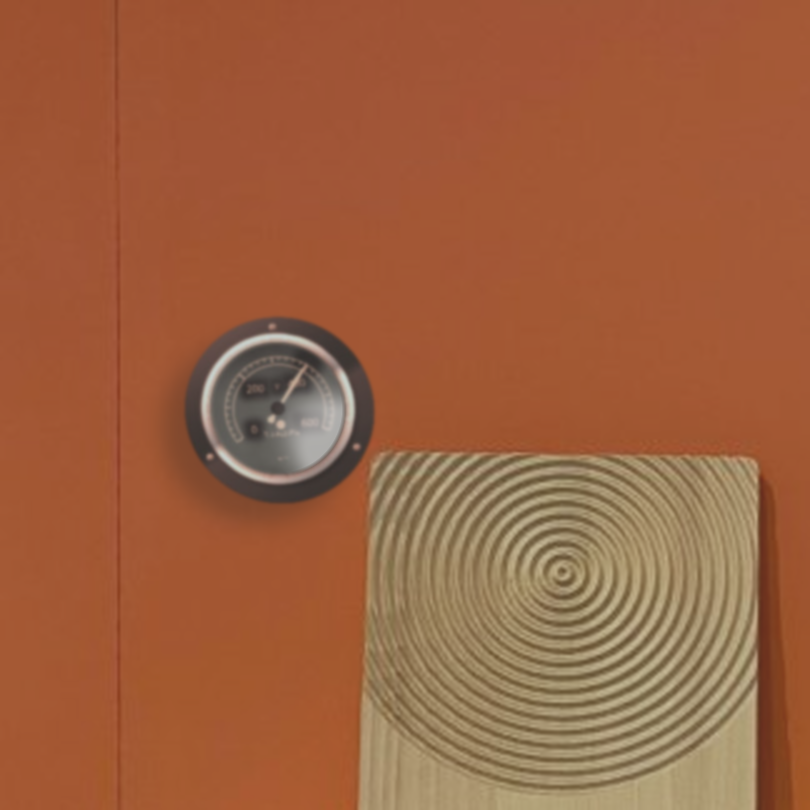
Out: value=400 unit=V
